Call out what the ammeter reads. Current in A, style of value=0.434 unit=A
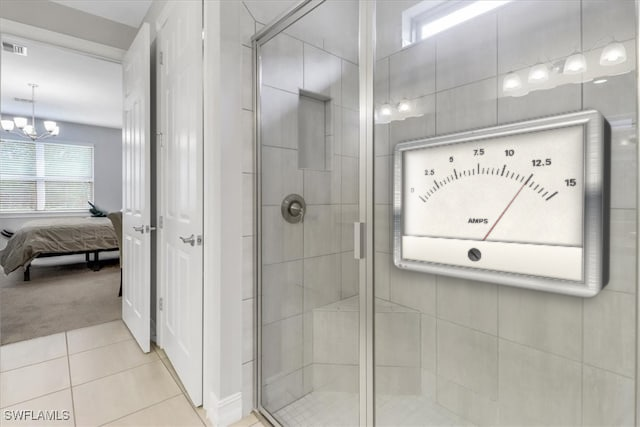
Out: value=12.5 unit=A
